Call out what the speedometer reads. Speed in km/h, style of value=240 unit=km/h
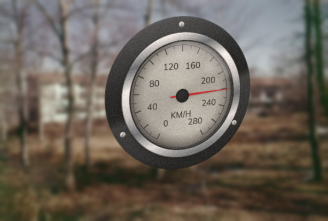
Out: value=220 unit=km/h
